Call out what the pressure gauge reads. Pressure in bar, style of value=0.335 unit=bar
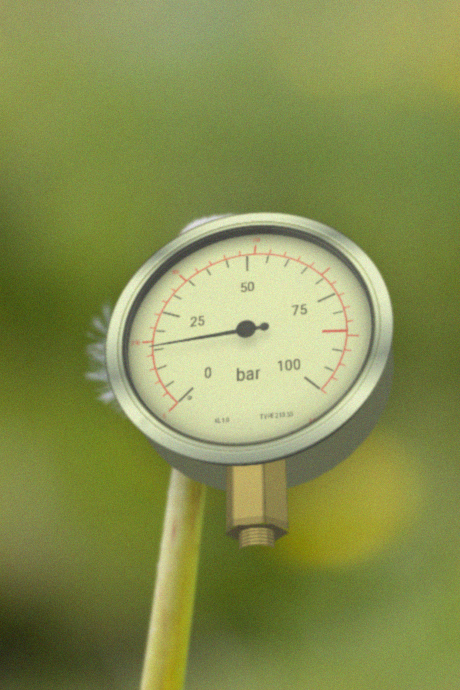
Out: value=15 unit=bar
